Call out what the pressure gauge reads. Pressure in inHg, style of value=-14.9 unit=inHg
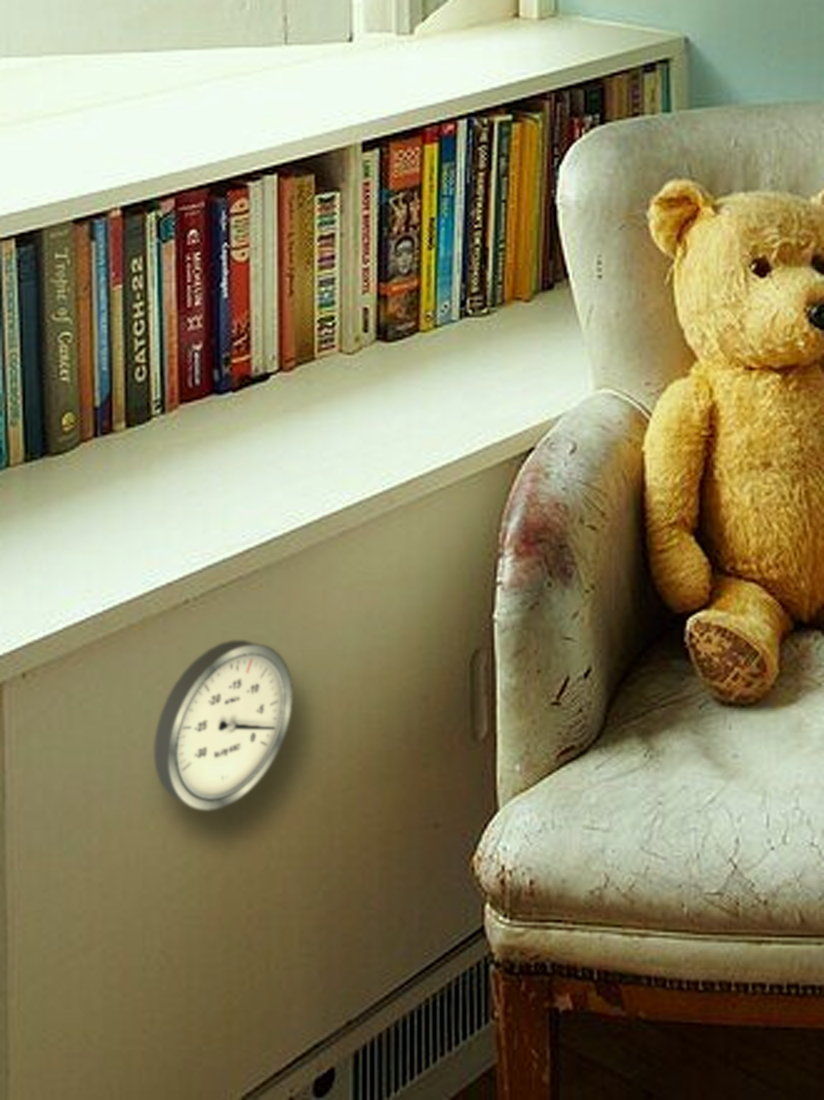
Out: value=-2 unit=inHg
